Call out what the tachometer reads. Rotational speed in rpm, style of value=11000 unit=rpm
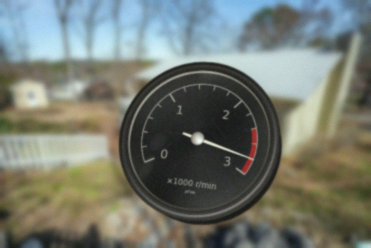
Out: value=2800 unit=rpm
